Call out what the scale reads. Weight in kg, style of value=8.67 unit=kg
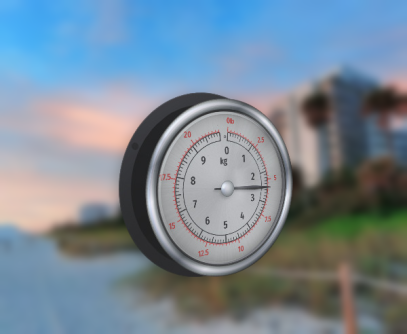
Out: value=2.5 unit=kg
